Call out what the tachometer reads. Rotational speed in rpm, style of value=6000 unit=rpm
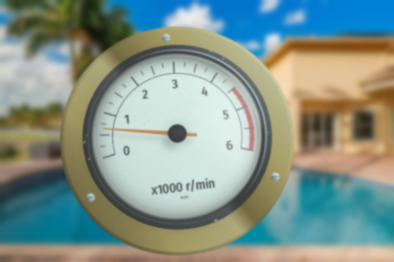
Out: value=625 unit=rpm
